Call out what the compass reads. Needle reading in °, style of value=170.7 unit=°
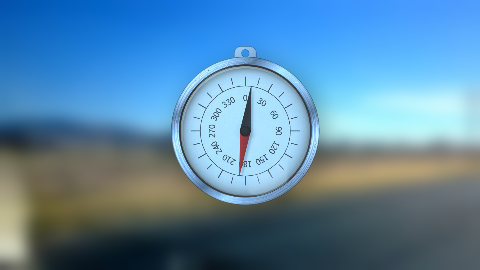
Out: value=187.5 unit=°
